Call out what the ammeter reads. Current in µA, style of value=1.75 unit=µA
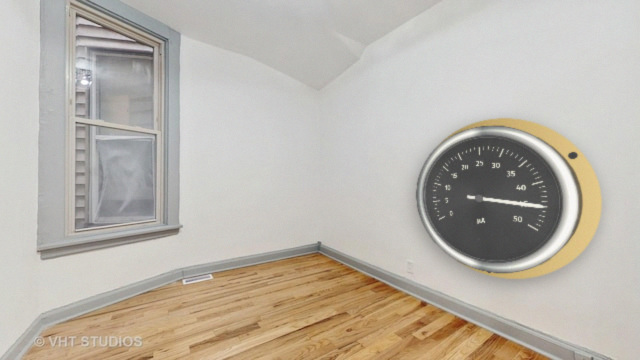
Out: value=45 unit=µA
